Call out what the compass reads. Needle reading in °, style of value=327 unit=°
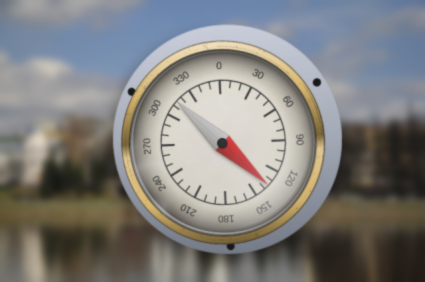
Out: value=135 unit=°
